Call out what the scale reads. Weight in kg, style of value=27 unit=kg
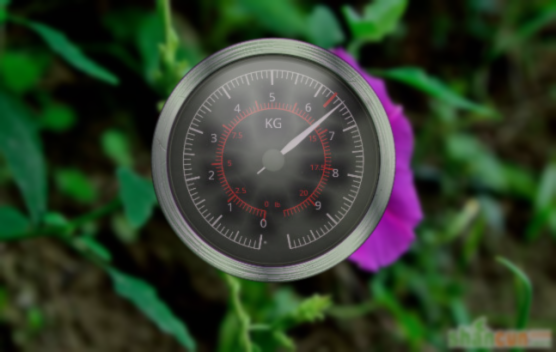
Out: value=6.5 unit=kg
